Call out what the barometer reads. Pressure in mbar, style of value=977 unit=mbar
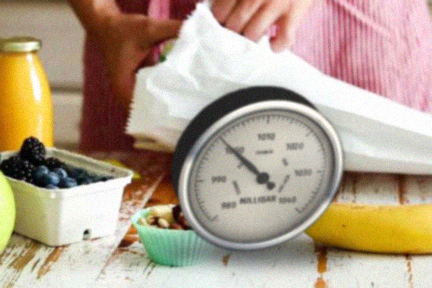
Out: value=1000 unit=mbar
